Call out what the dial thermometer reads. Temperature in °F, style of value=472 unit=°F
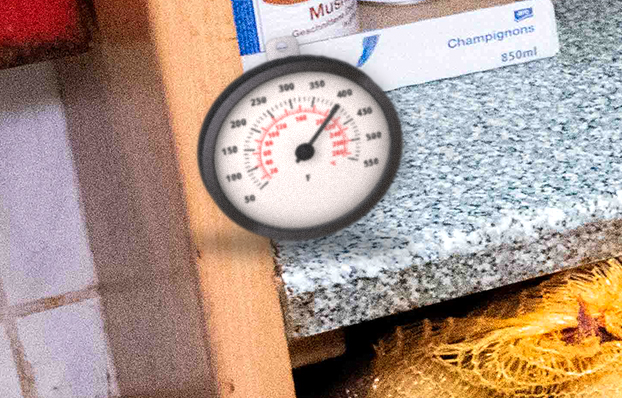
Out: value=400 unit=°F
